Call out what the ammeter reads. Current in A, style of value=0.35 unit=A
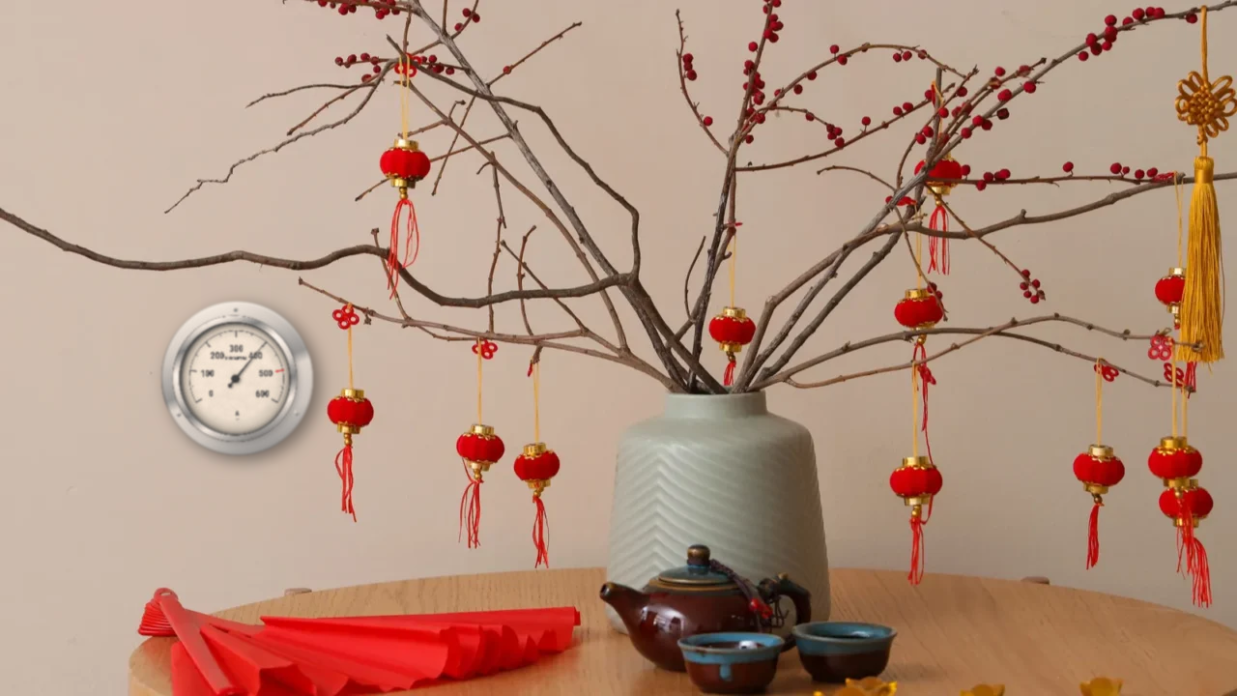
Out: value=400 unit=A
